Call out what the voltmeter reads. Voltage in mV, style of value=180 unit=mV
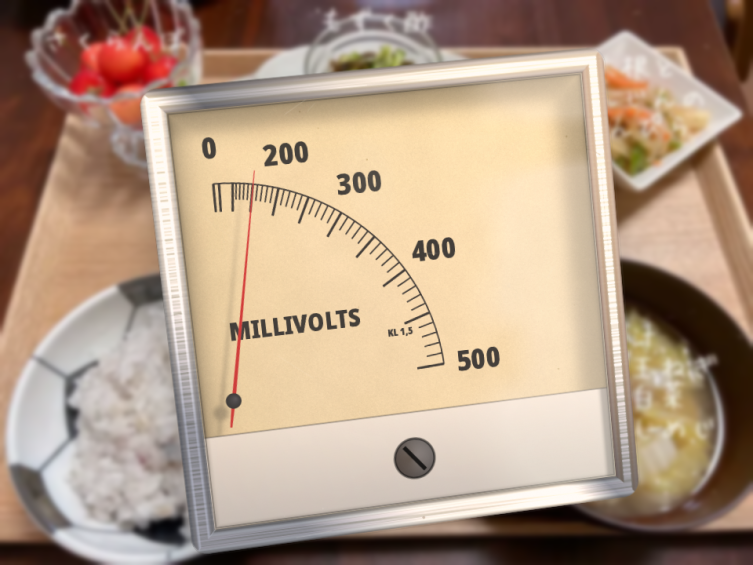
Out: value=150 unit=mV
